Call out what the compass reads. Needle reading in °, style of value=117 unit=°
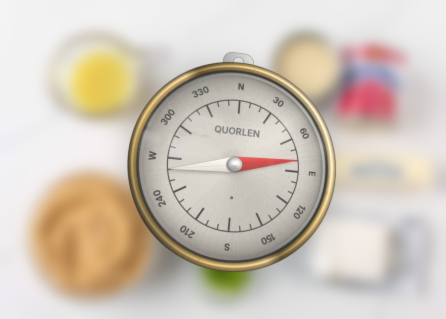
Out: value=80 unit=°
